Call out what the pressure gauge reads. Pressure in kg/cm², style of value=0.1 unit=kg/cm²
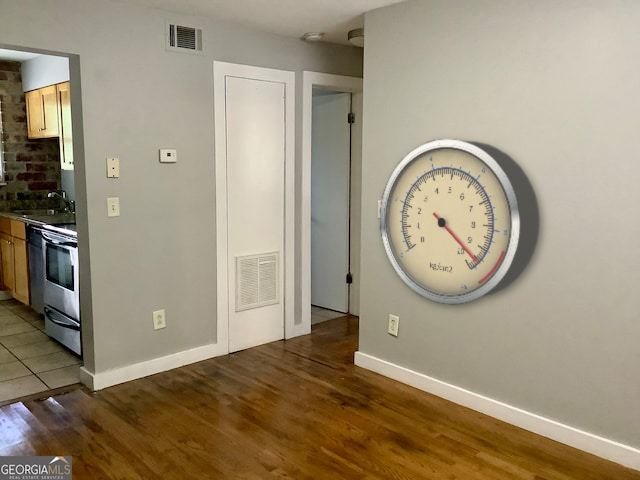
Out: value=9.5 unit=kg/cm²
